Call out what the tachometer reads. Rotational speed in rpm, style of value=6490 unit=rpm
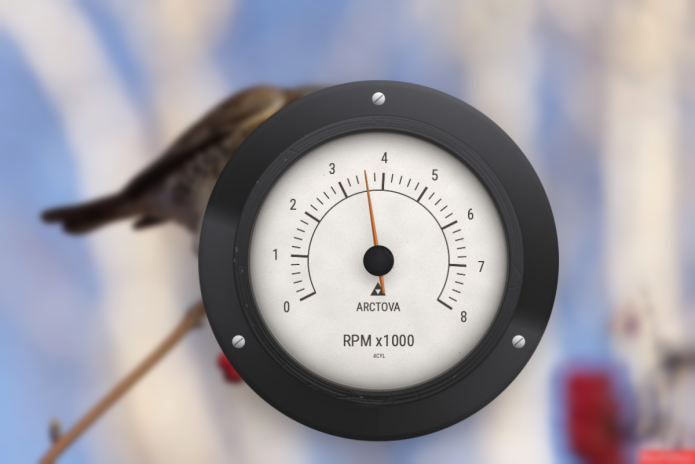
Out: value=3600 unit=rpm
